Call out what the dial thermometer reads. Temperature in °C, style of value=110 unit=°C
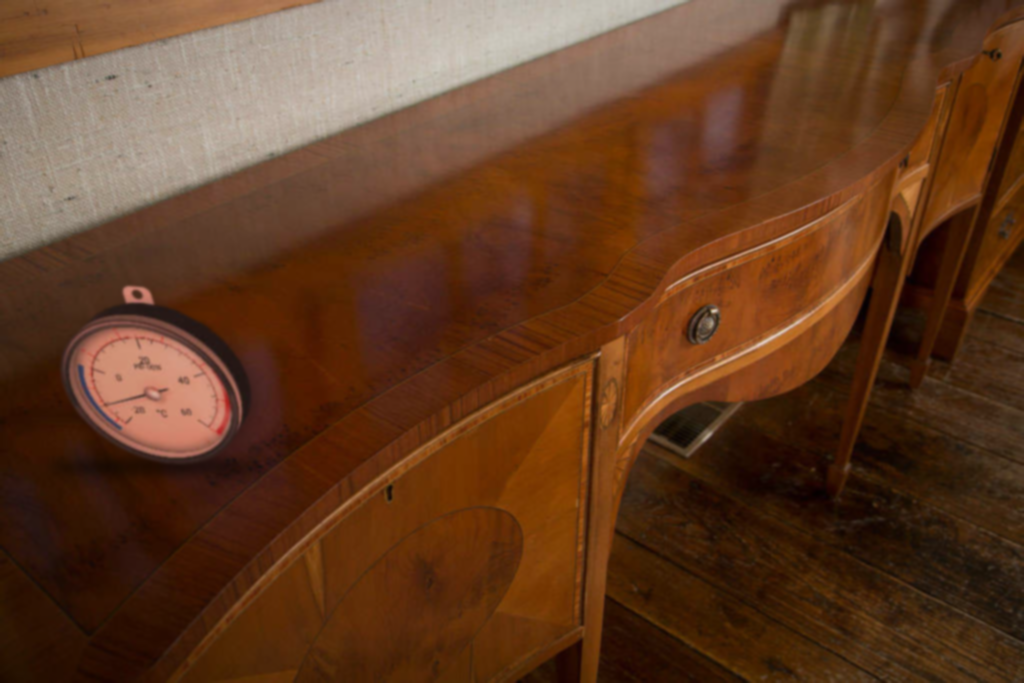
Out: value=-12 unit=°C
